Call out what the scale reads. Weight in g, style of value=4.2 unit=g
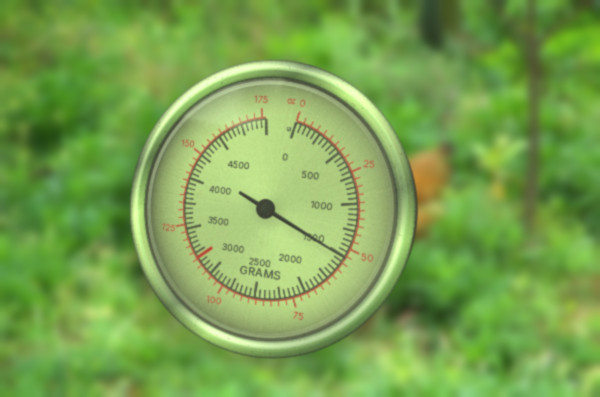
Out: value=1500 unit=g
